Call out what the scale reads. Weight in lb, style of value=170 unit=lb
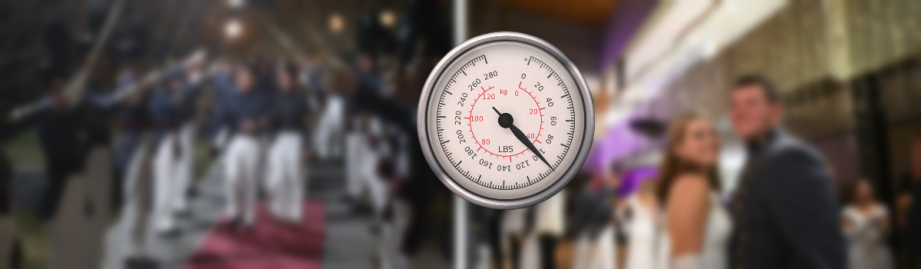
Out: value=100 unit=lb
